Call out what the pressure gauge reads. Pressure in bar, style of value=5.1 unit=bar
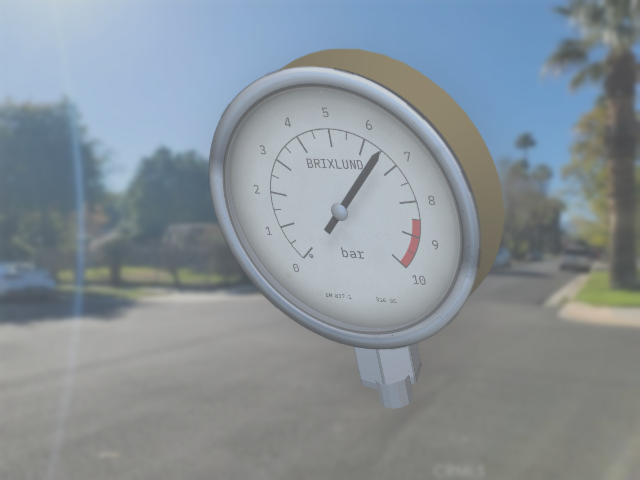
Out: value=6.5 unit=bar
